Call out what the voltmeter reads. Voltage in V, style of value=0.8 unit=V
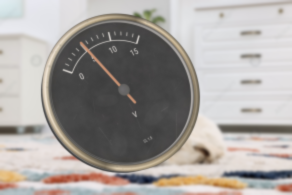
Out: value=5 unit=V
